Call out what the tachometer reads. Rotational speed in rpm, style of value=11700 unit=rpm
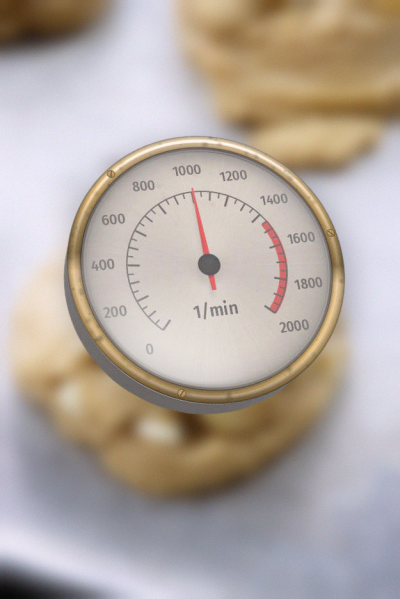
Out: value=1000 unit=rpm
